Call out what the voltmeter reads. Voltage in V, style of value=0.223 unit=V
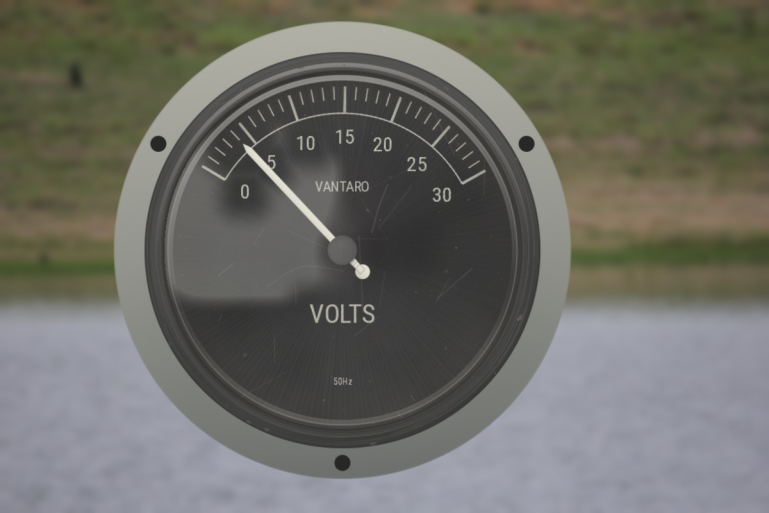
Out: value=4 unit=V
